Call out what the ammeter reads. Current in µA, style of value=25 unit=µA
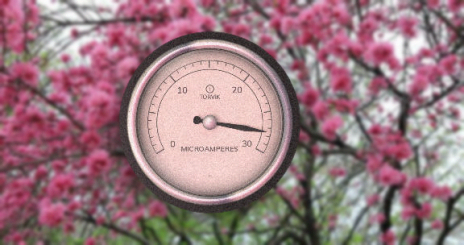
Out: value=27.5 unit=µA
